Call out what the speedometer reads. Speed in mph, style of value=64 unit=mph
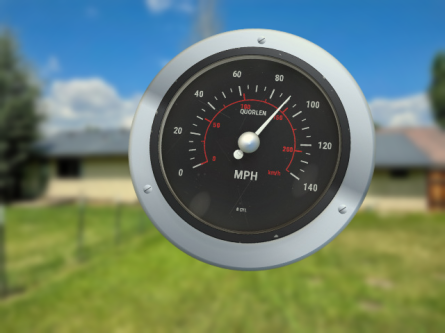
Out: value=90 unit=mph
